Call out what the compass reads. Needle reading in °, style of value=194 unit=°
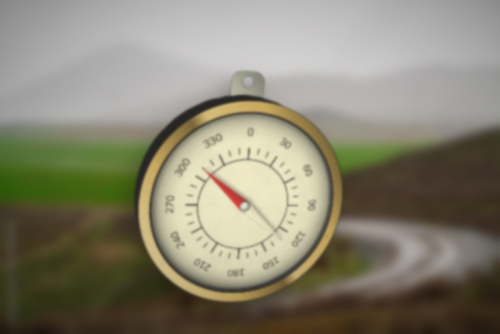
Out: value=310 unit=°
